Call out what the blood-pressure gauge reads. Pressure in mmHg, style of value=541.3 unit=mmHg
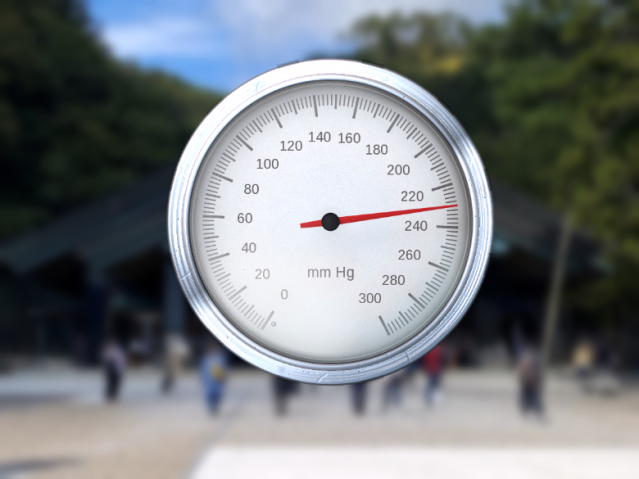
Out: value=230 unit=mmHg
